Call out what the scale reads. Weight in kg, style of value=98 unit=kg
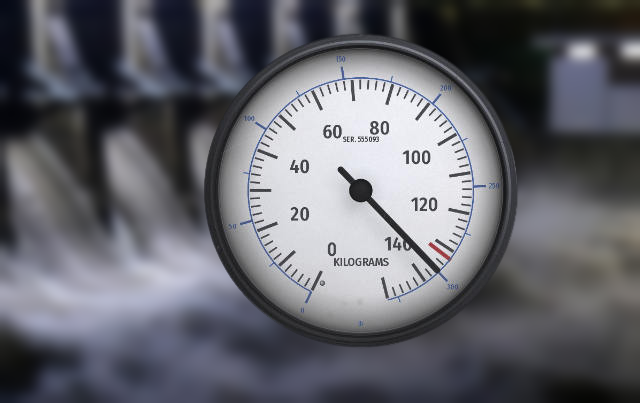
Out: value=136 unit=kg
